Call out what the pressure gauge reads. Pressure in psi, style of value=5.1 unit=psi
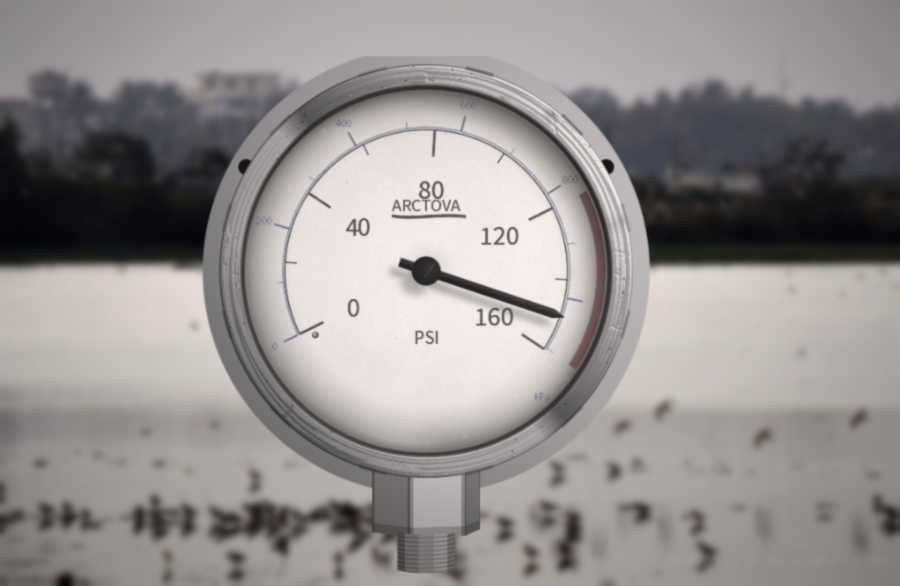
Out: value=150 unit=psi
